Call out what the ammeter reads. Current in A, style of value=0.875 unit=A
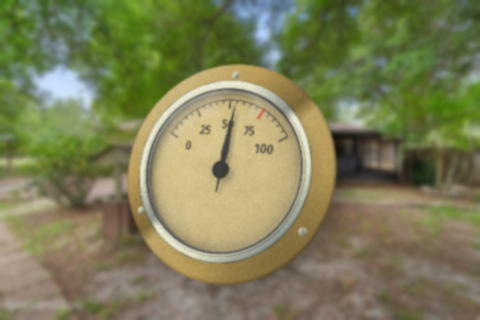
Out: value=55 unit=A
